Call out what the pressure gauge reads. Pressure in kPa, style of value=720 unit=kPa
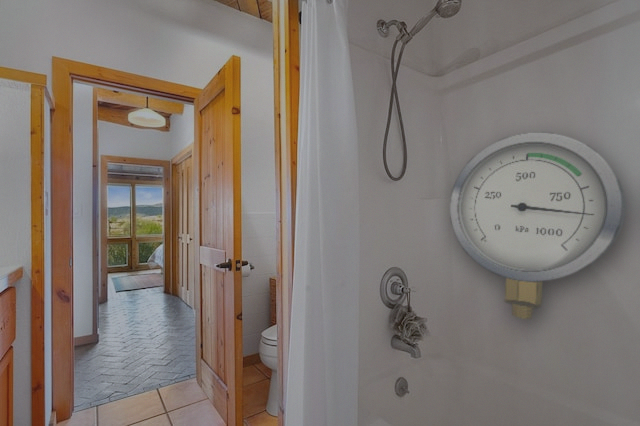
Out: value=850 unit=kPa
